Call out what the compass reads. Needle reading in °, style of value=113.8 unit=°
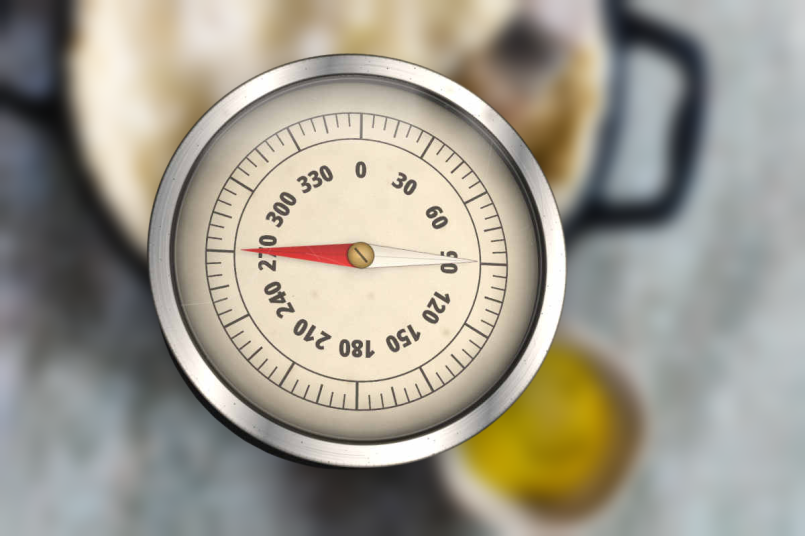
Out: value=270 unit=°
